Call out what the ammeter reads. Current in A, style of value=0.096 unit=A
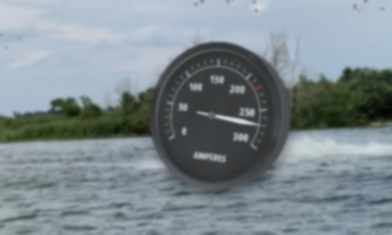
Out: value=270 unit=A
